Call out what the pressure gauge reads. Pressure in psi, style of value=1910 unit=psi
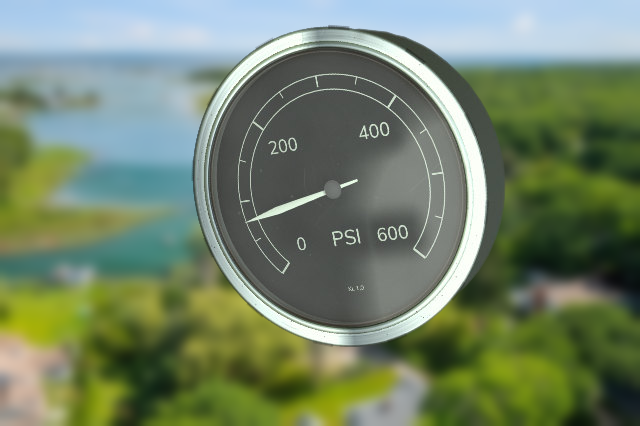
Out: value=75 unit=psi
